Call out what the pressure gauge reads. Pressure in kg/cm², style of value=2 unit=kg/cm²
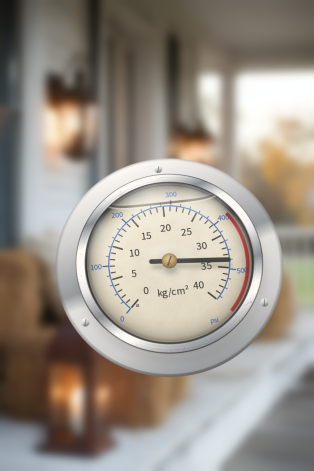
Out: value=34 unit=kg/cm²
